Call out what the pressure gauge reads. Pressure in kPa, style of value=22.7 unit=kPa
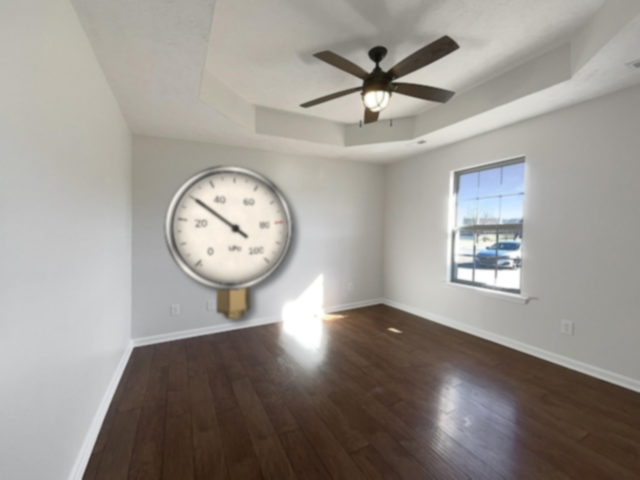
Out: value=30 unit=kPa
